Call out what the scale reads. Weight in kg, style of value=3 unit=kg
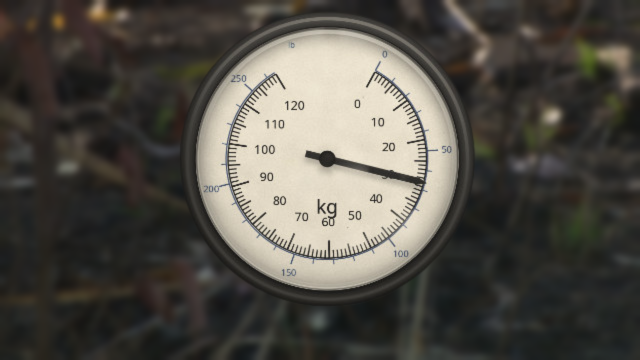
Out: value=30 unit=kg
